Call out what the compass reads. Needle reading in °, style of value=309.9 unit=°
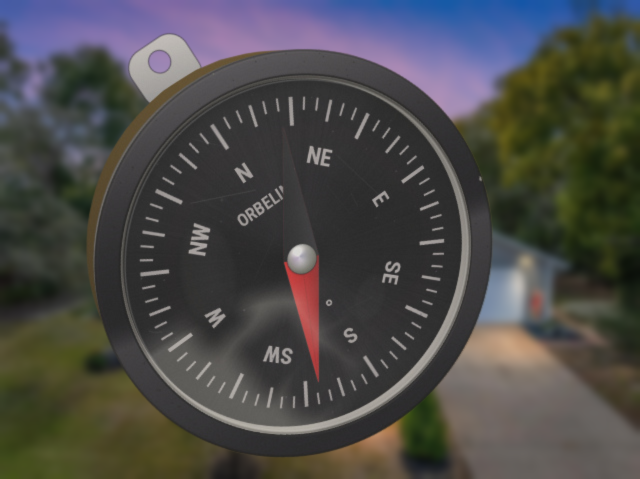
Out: value=205 unit=°
